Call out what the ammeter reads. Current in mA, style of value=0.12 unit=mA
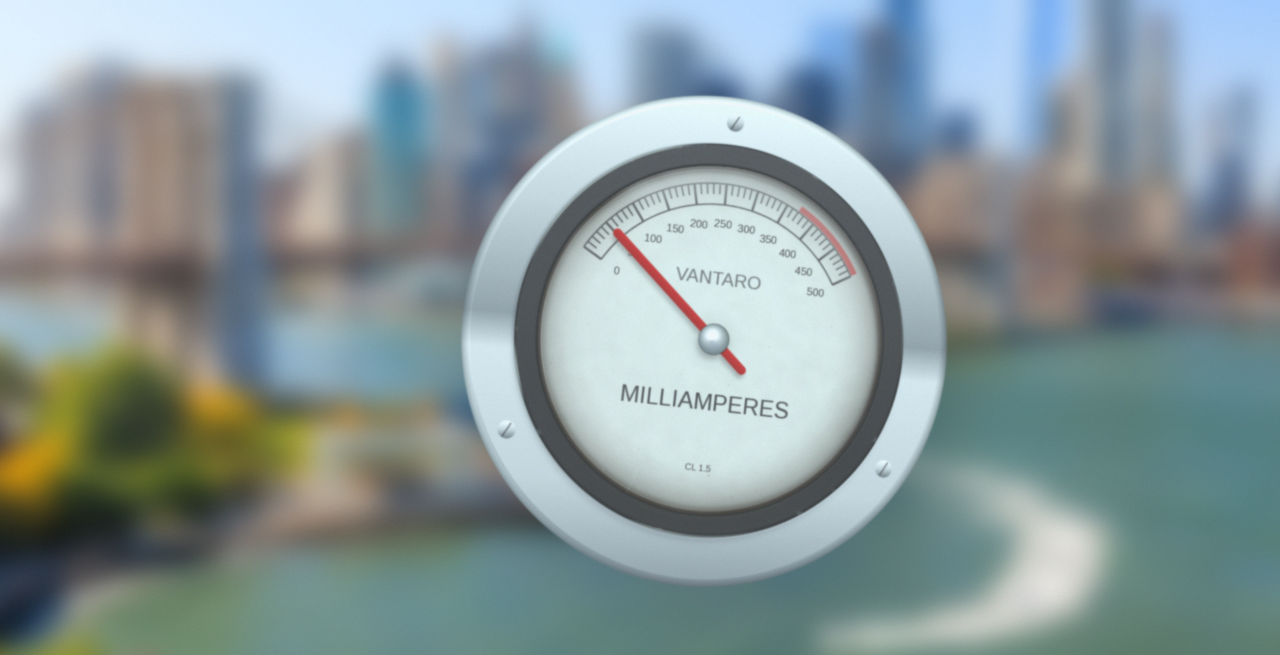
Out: value=50 unit=mA
